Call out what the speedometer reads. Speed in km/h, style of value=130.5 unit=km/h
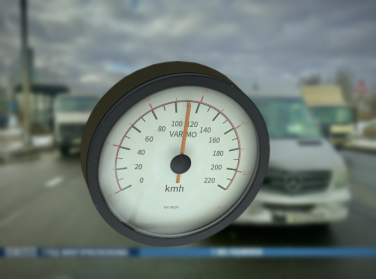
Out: value=110 unit=km/h
